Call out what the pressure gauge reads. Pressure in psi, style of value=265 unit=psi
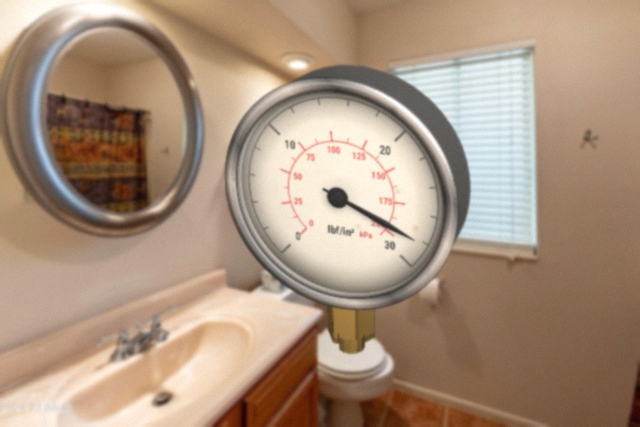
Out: value=28 unit=psi
